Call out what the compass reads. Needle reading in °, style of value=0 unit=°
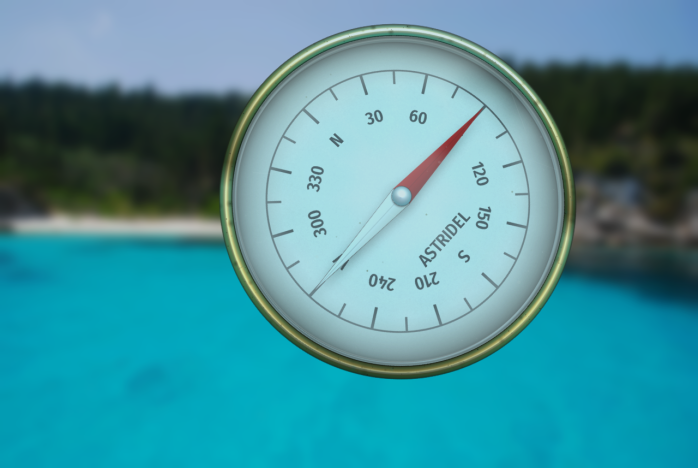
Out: value=90 unit=°
